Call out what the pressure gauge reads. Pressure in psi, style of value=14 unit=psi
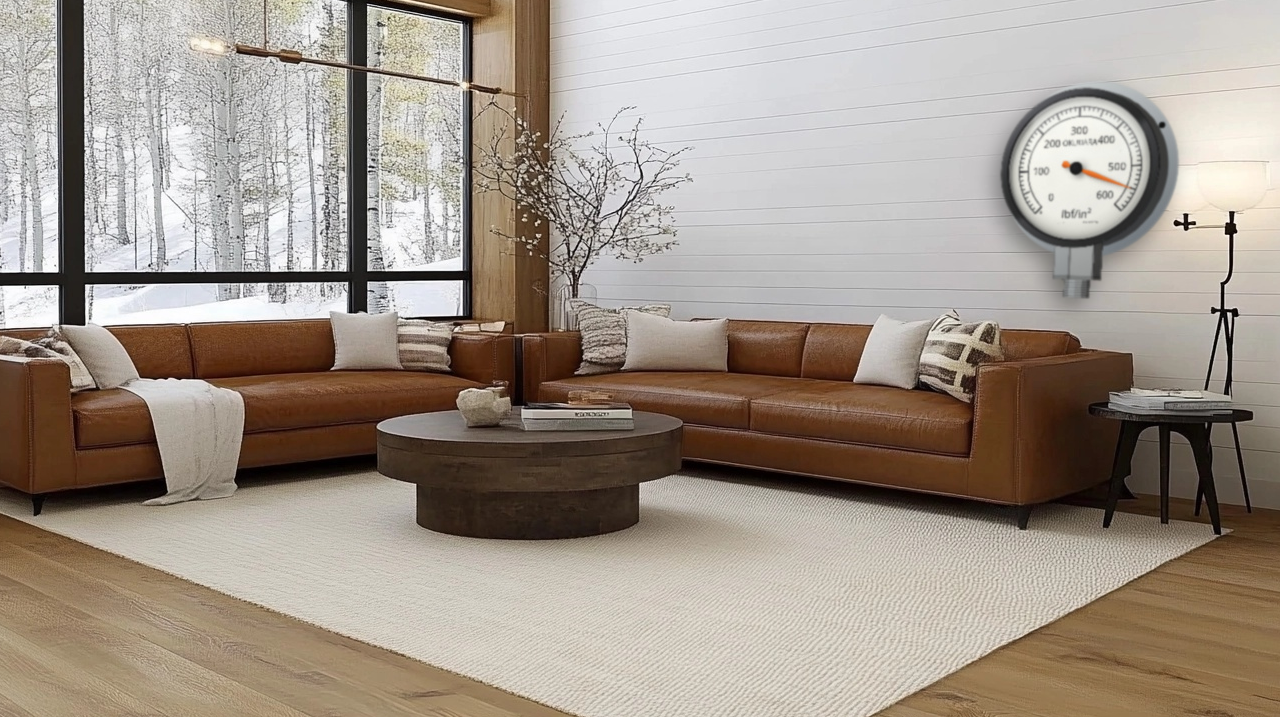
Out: value=550 unit=psi
